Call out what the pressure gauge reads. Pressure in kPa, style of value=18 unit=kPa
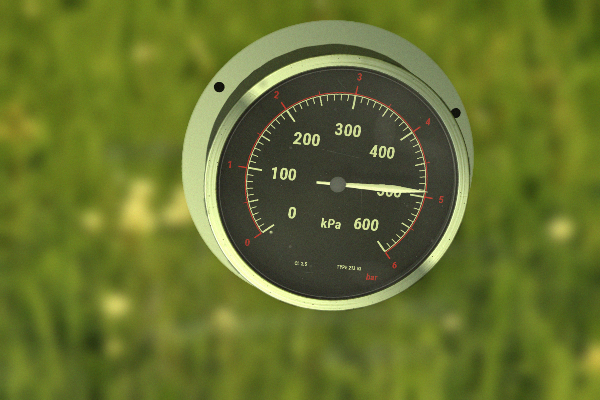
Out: value=490 unit=kPa
